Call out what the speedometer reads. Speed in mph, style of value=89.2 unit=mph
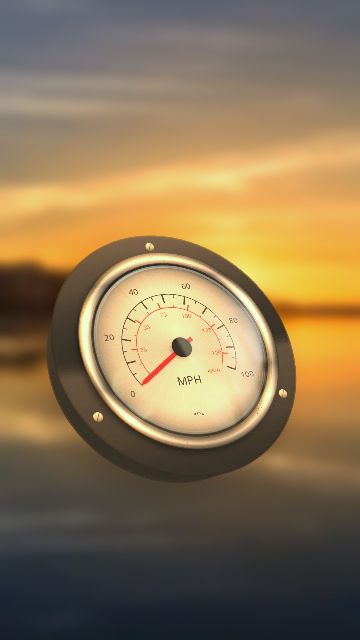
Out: value=0 unit=mph
